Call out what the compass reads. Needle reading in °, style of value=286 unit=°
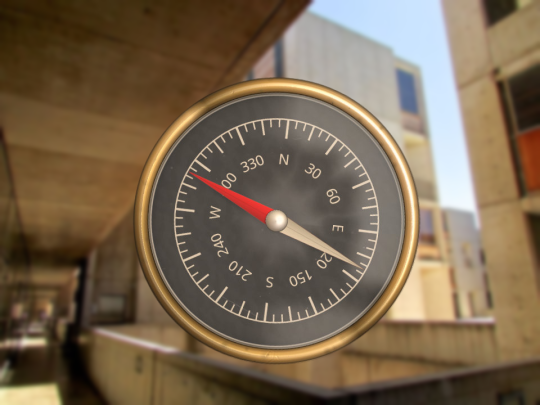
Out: value=292.5 unit=°
